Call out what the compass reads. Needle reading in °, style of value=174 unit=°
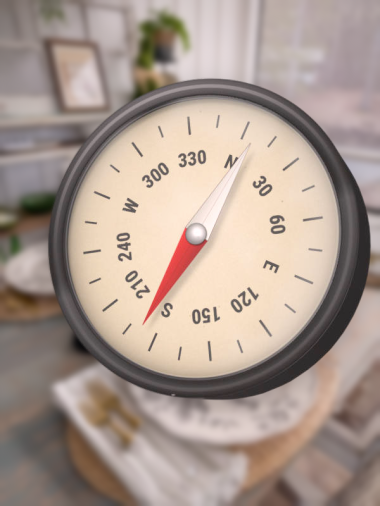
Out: value=187.5 unit=°
